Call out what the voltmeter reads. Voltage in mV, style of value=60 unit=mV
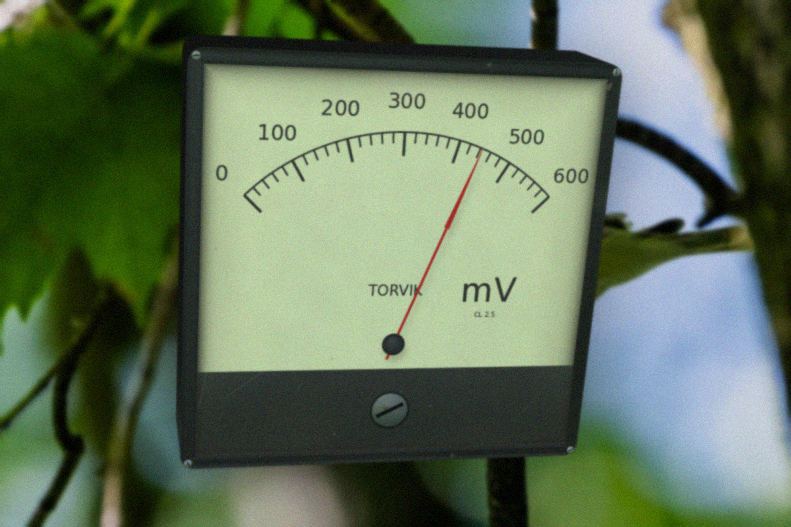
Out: value=440 unit=mV
